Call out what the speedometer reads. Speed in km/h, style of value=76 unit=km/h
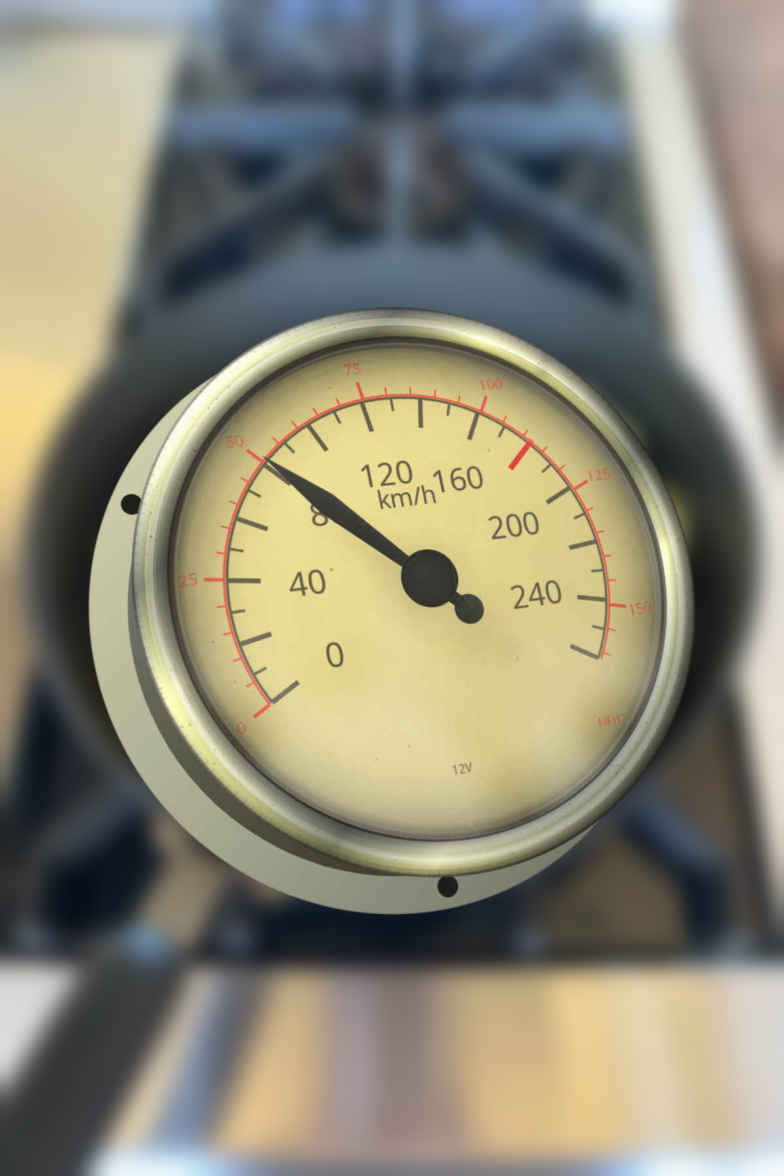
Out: value=80 unit=km/h
